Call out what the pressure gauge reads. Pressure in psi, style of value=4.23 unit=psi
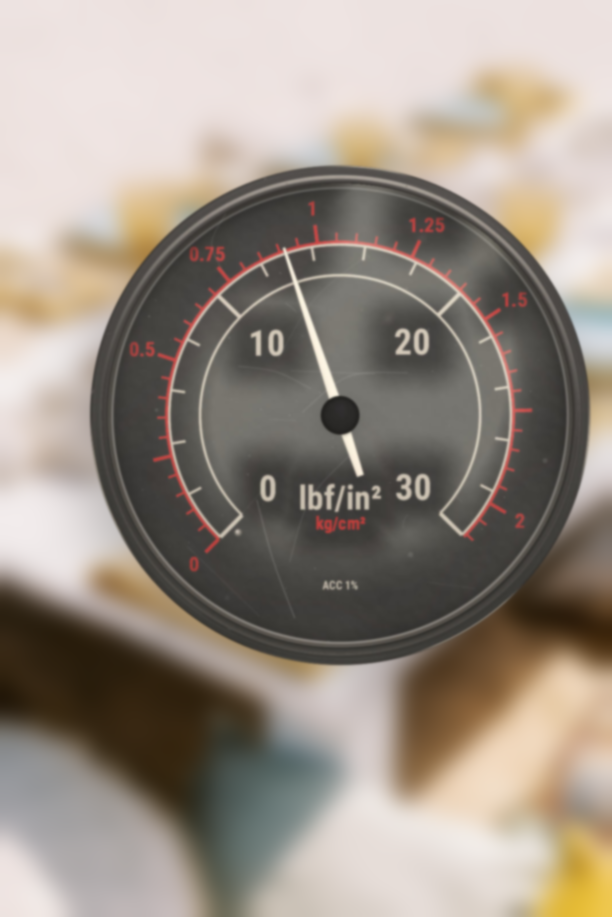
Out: value=13 unit=psi
